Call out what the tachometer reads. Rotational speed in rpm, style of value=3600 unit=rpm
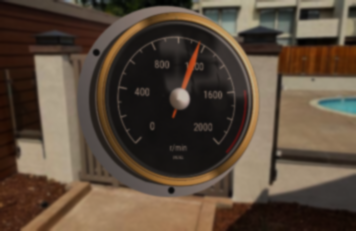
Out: value=1150 unit=rpm
